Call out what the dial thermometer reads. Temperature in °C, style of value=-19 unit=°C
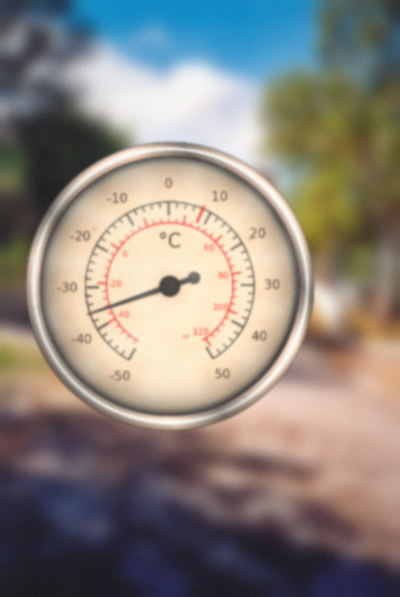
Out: value=-36 unit=°C
